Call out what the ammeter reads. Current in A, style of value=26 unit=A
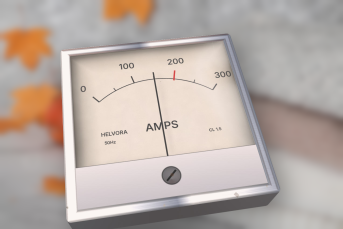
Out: value=150 unit=A
